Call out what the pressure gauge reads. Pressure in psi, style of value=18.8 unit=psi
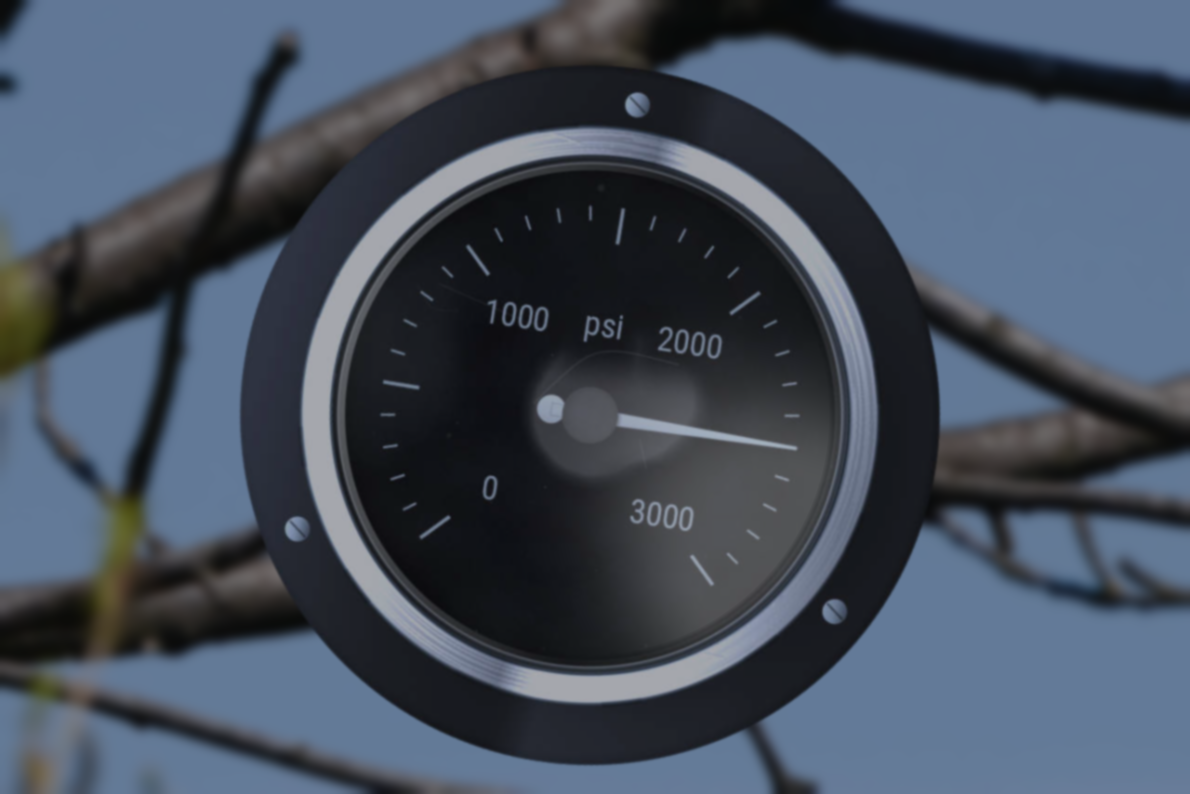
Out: value=2500 unit=psi
